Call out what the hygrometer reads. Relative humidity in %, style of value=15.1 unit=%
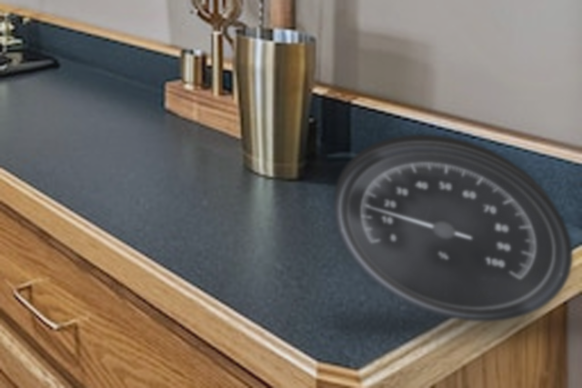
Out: value=15 unit=%
